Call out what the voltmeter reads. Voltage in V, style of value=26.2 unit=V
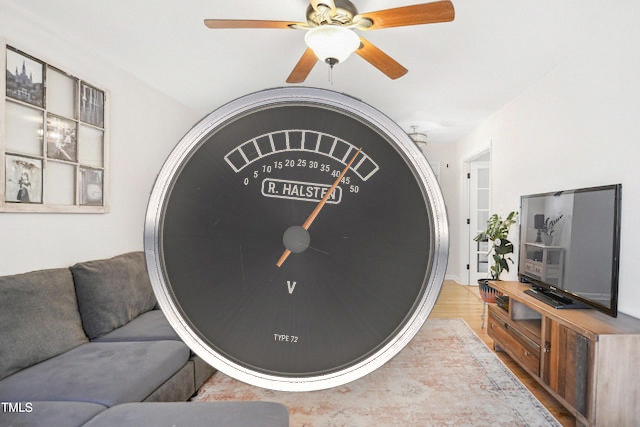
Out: value=42.5 unit=V
